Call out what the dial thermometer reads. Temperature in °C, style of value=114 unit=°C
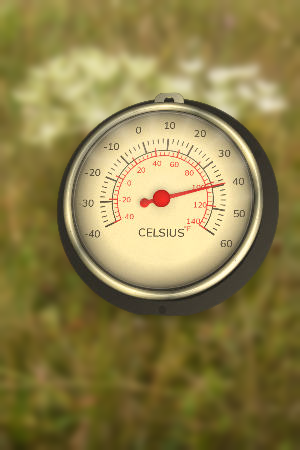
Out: value=40 unit=°C
